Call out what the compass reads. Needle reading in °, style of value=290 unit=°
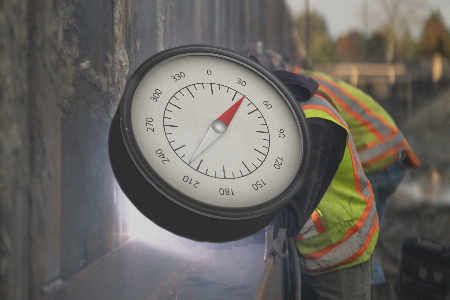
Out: value=40 unit=°
